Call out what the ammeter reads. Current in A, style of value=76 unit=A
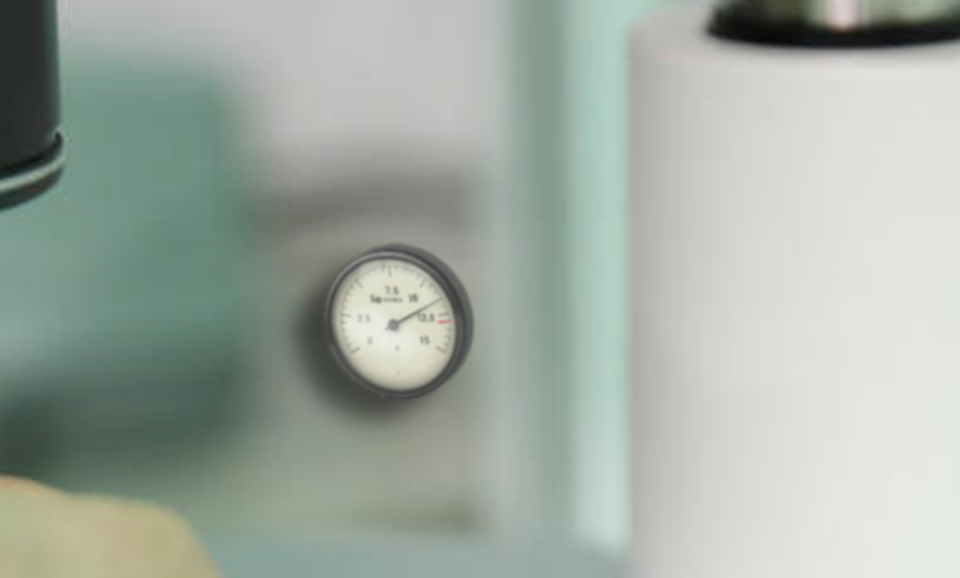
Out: value=11.5 unit=A
